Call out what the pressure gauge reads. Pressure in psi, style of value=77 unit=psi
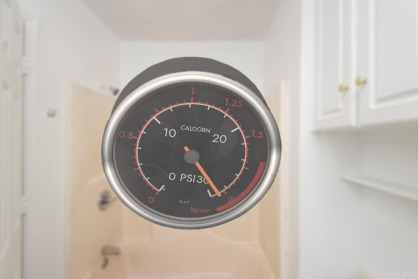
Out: value=29 unit=psi
